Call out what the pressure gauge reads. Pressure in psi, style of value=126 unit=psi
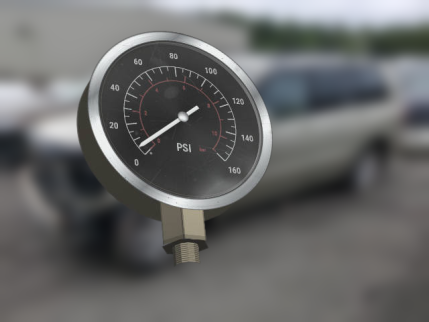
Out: value=5 unit=psi
